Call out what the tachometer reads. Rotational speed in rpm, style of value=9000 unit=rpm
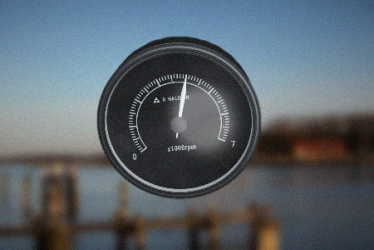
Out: value=4000 unit=rpm
